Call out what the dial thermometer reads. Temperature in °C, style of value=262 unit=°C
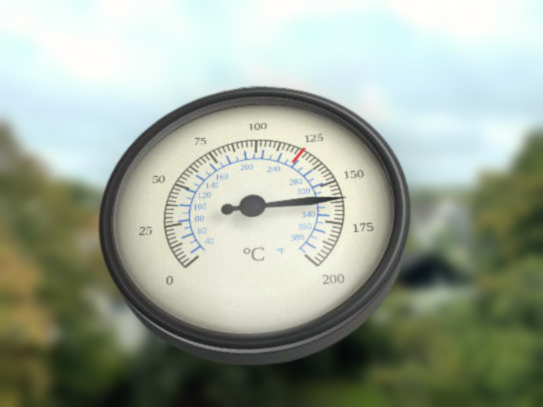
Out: value=162.5 unit=°C
